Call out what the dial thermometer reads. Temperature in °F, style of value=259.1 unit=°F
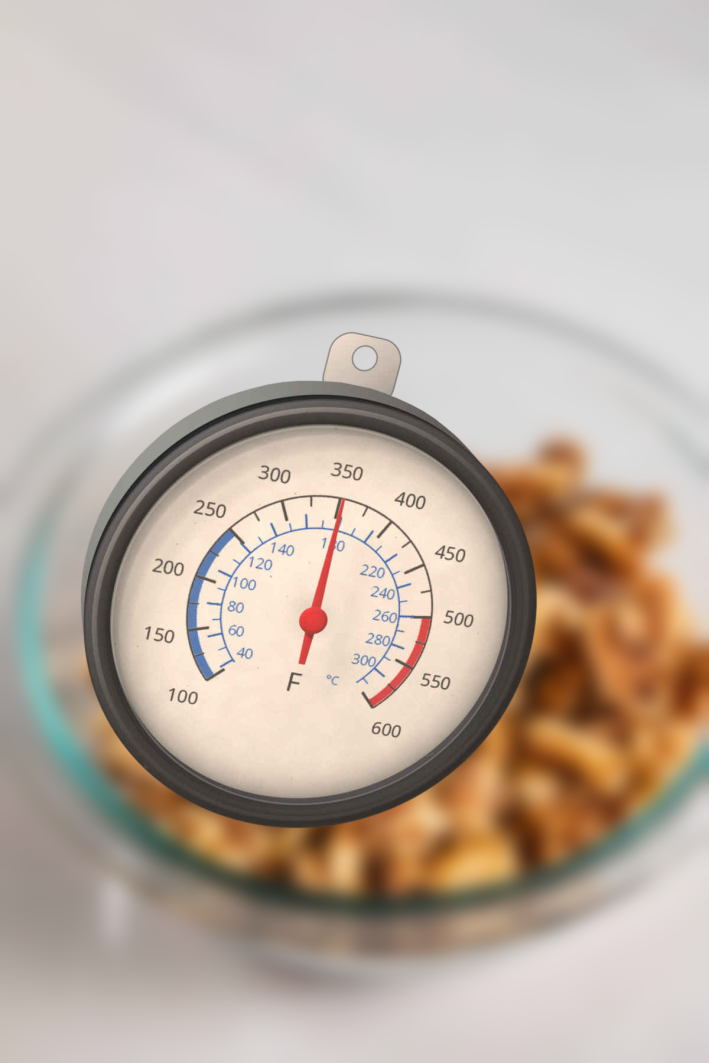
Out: value=350 unit=°F
